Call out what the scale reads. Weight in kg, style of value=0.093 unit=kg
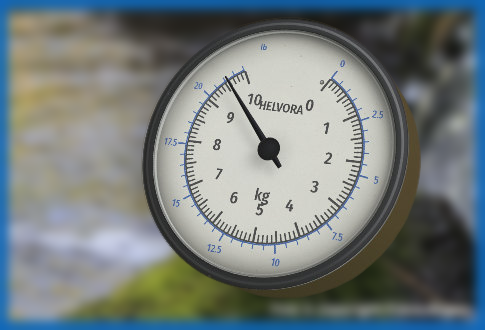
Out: value=9.6 unit=kg
